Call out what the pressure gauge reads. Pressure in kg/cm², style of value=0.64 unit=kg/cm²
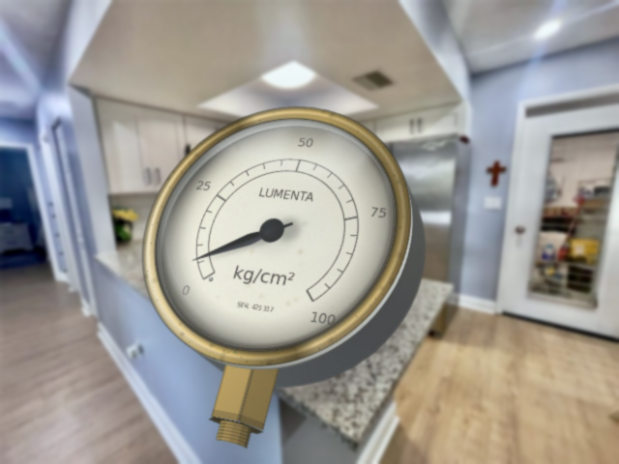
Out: value=5 unit=kg/cm²
